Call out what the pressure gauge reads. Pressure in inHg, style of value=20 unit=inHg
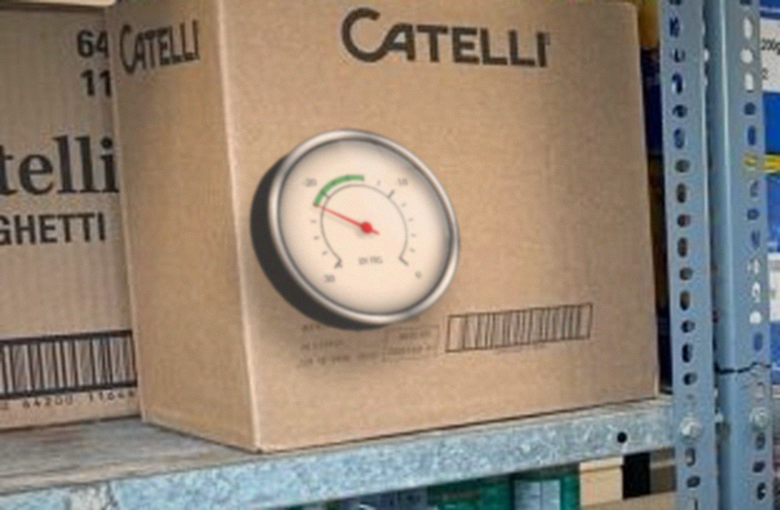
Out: value=-22 unit=inHg
